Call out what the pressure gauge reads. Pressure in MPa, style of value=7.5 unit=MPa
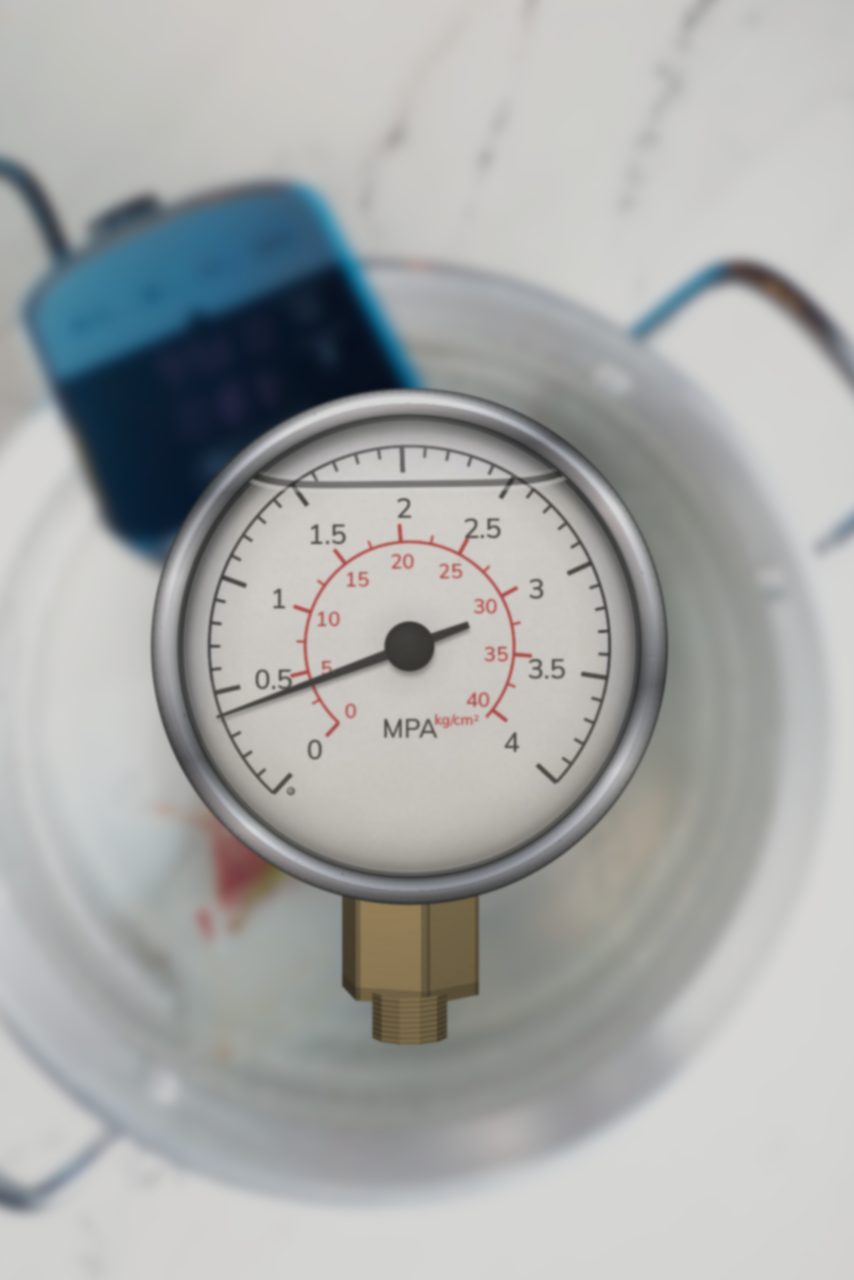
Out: value=0.4 unit=MPa
